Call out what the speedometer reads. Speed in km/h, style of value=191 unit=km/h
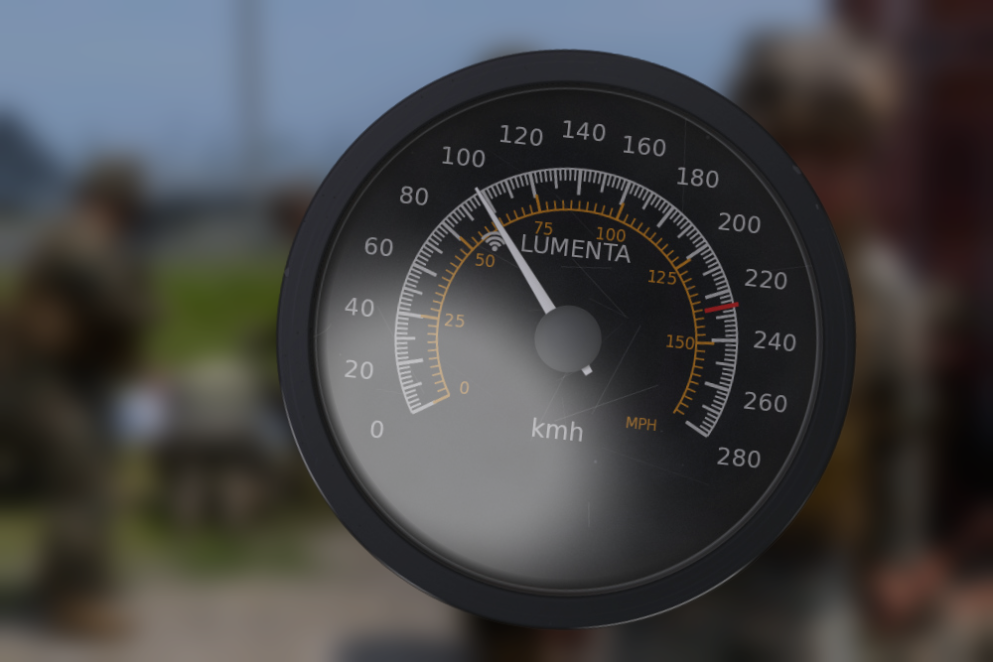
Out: value=98 unit=km/h
